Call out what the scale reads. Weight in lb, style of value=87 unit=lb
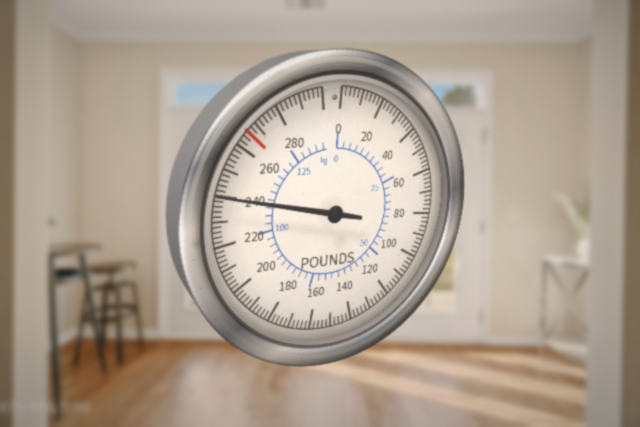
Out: value=240 unit=lb
